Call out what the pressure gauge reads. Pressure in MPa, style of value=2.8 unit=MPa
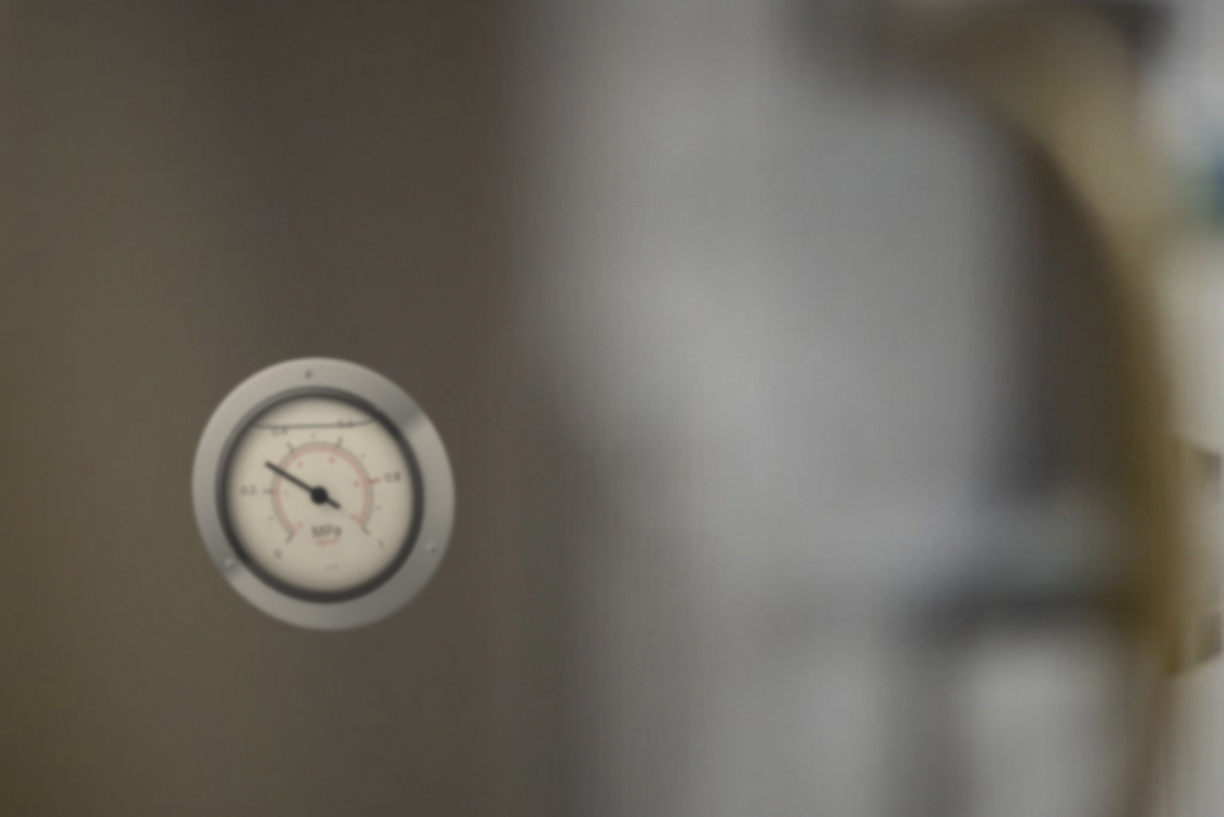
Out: value=0.3 unit=MPa
